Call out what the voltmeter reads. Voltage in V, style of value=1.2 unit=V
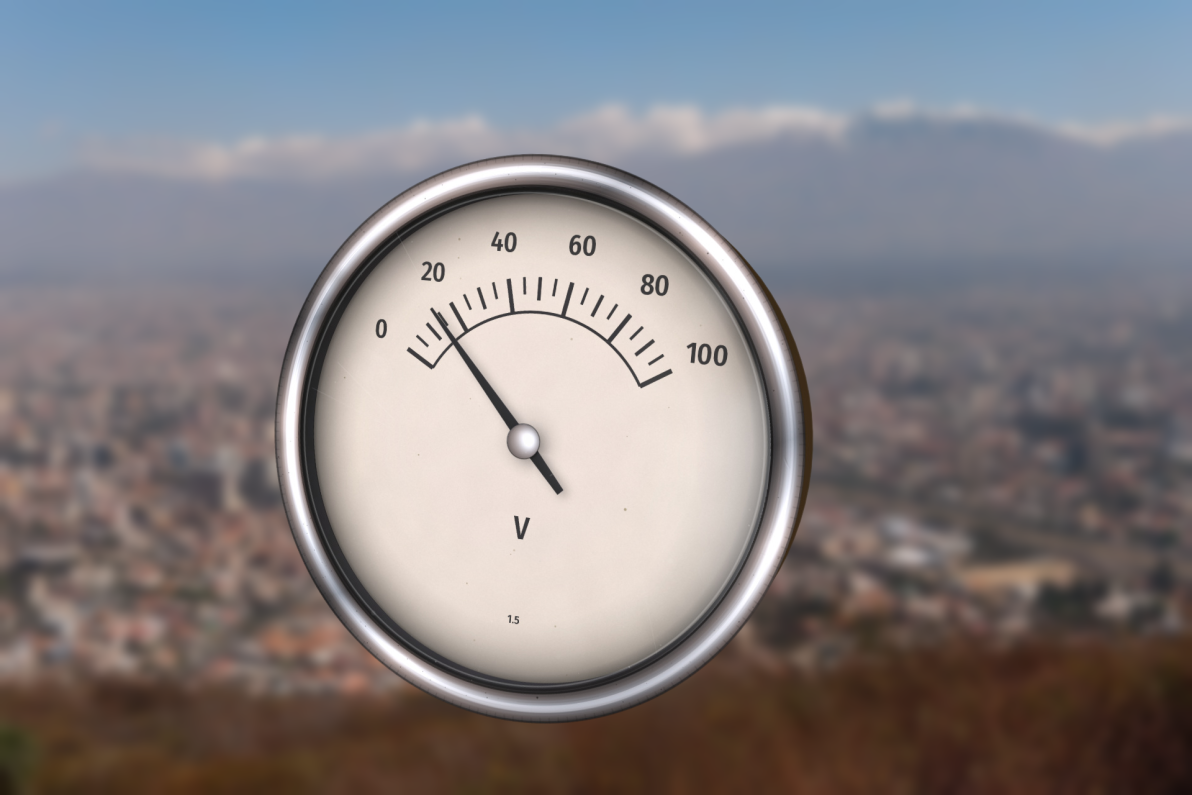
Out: value=15 unit=V
